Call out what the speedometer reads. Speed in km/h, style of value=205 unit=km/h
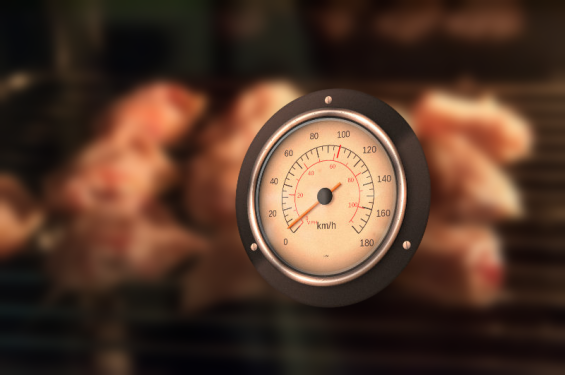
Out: value=5 unit=km/h
